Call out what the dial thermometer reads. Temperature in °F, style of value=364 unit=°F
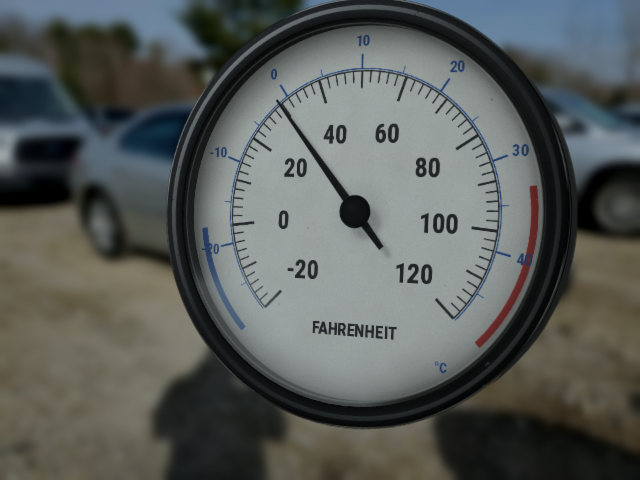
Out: value=30 unit=°F
